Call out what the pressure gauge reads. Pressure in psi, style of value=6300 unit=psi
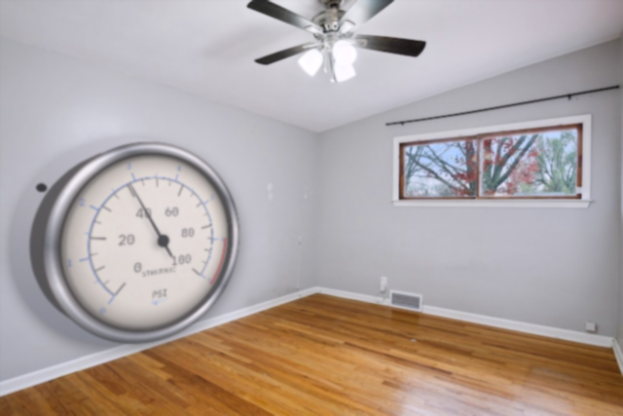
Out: value=40 unit=psi
